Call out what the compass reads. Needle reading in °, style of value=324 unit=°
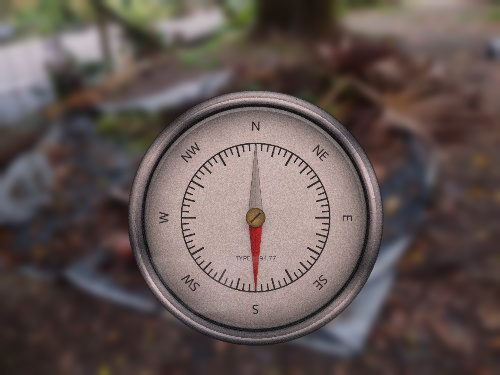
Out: value=180 unit=°
